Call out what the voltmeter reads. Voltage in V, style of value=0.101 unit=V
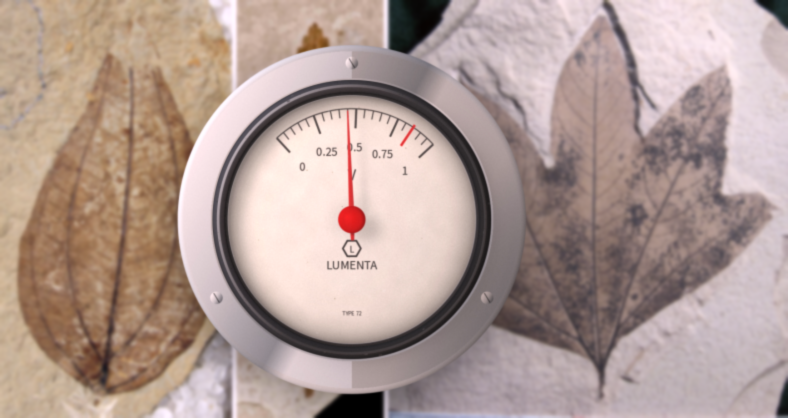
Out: value=0.45 unit=V
